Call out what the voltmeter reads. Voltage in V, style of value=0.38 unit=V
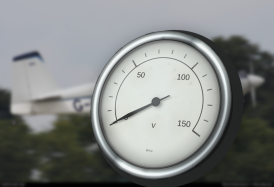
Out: value=0 unit=V
